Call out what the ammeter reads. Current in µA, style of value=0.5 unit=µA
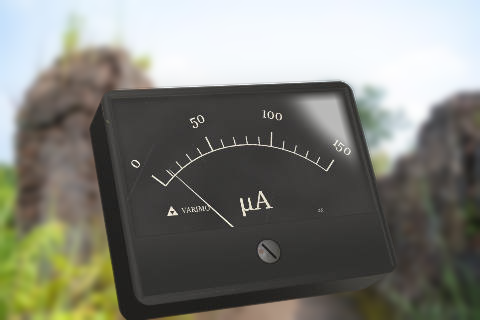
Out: value=10 unit=µA
